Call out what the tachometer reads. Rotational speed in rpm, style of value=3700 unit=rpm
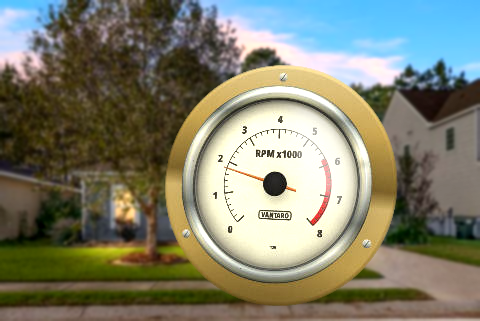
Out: value=1800 unit=rpm
